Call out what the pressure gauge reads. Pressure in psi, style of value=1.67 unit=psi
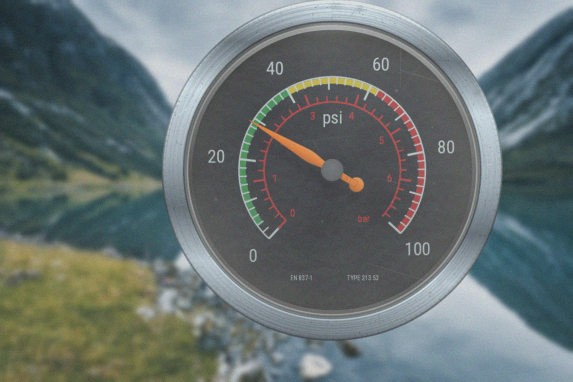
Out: value=29 unit=psi
